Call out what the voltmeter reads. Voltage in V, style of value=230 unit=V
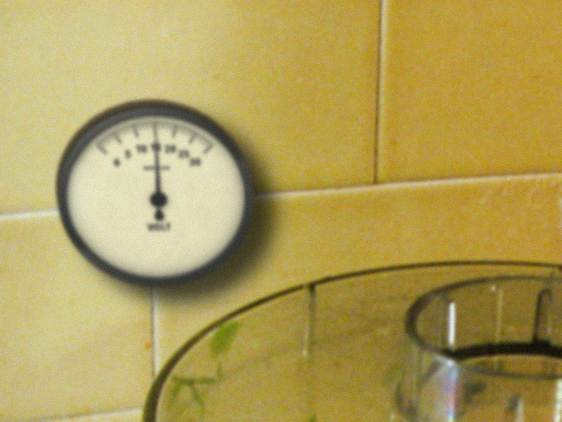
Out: value=15 unit=V
